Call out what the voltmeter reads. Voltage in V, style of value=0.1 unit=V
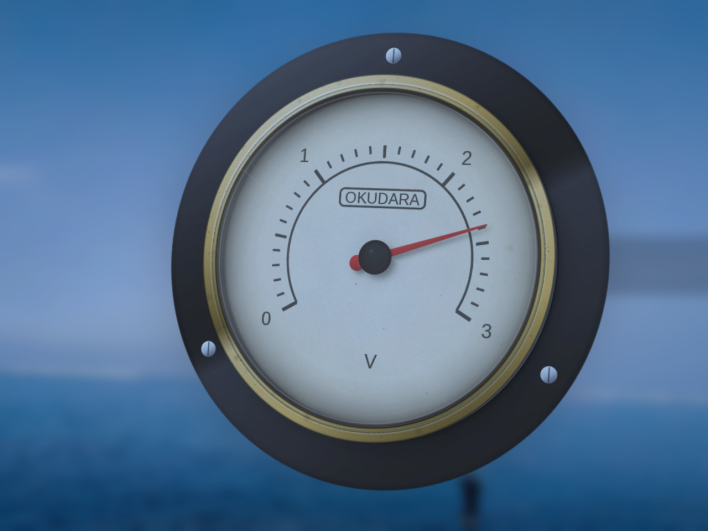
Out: value=2.4 unit=V
